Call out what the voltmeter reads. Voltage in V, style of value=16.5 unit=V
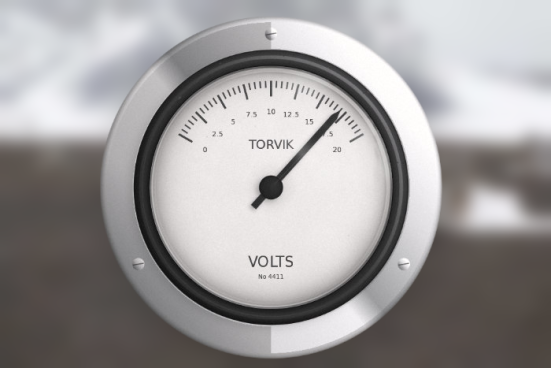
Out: value=17 unit=V
